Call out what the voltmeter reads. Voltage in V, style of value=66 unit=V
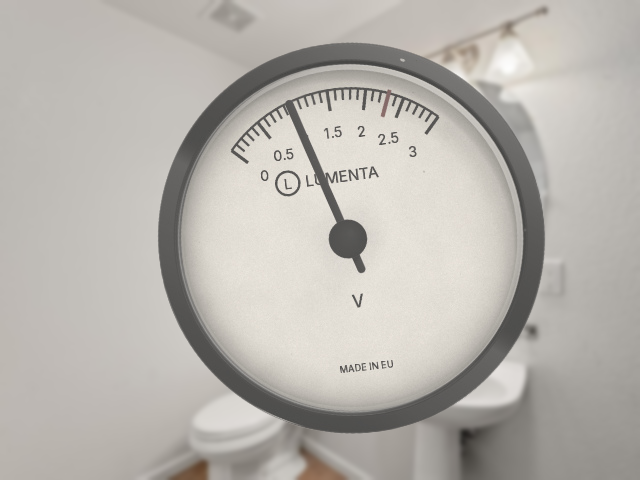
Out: value=1 unit=V
